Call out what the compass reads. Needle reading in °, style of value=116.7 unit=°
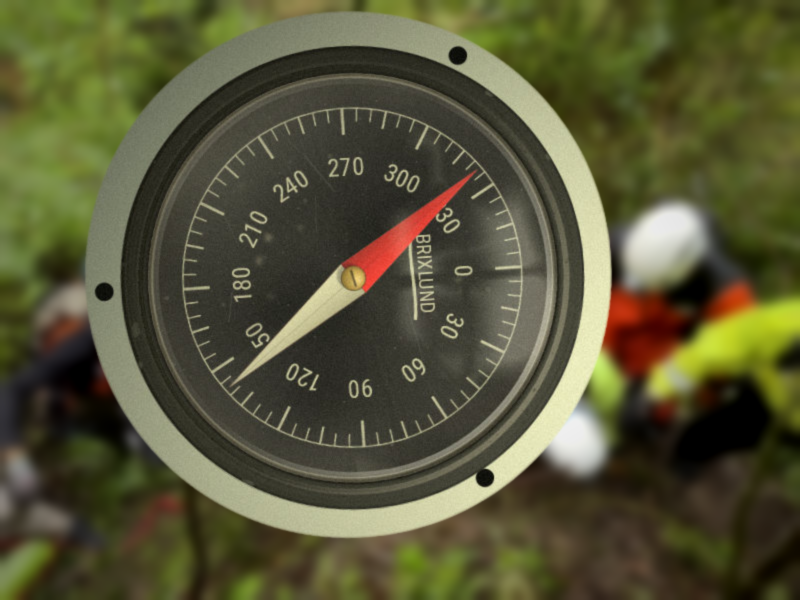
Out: value=322.5 unit=°
